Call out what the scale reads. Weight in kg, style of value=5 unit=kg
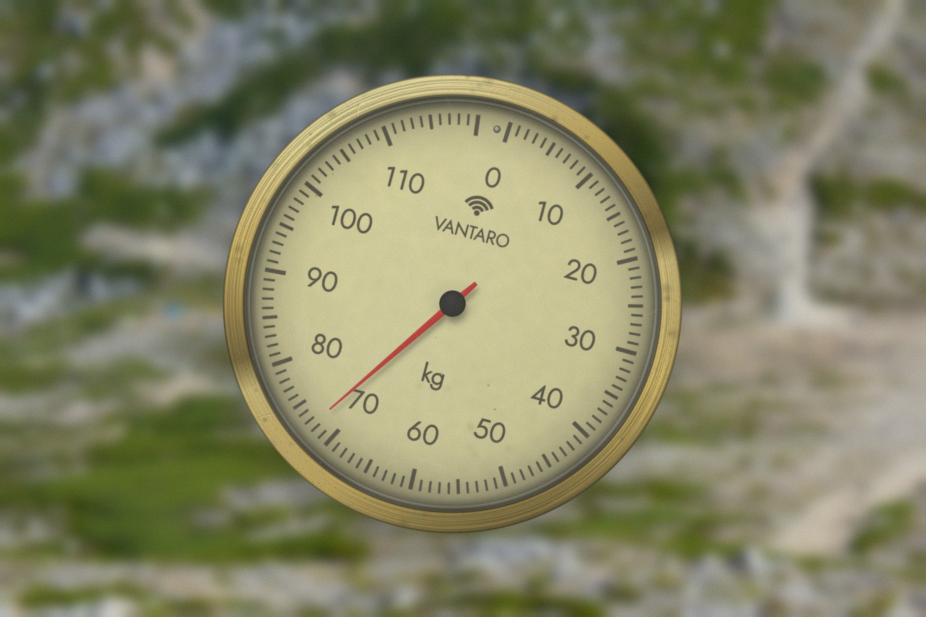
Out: value=72.5 unit=kg
